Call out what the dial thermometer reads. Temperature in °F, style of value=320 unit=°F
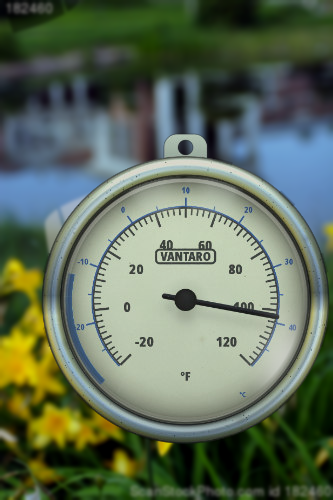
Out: value=102 unit=°F
